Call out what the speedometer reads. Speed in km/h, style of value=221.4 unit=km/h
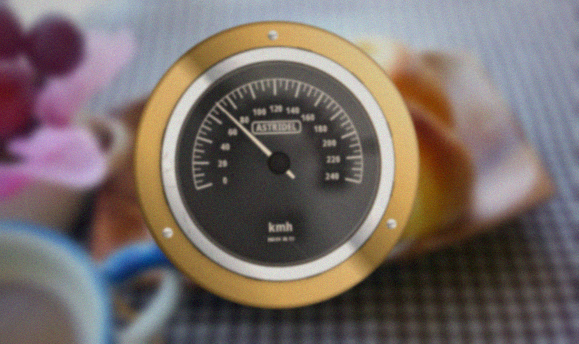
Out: value=70 unit=km/h
